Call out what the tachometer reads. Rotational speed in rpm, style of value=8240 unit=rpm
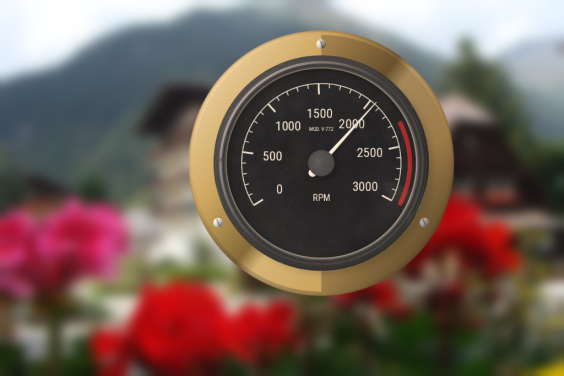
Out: value=2050 unit=rpm
